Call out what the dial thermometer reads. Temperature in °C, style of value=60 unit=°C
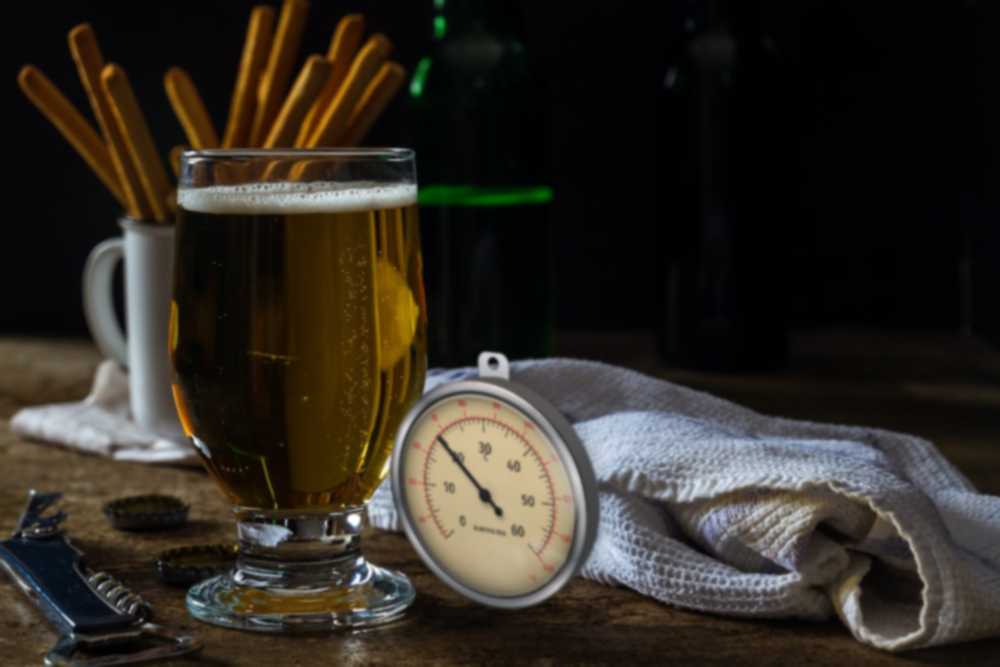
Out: value=20 unit=°C
